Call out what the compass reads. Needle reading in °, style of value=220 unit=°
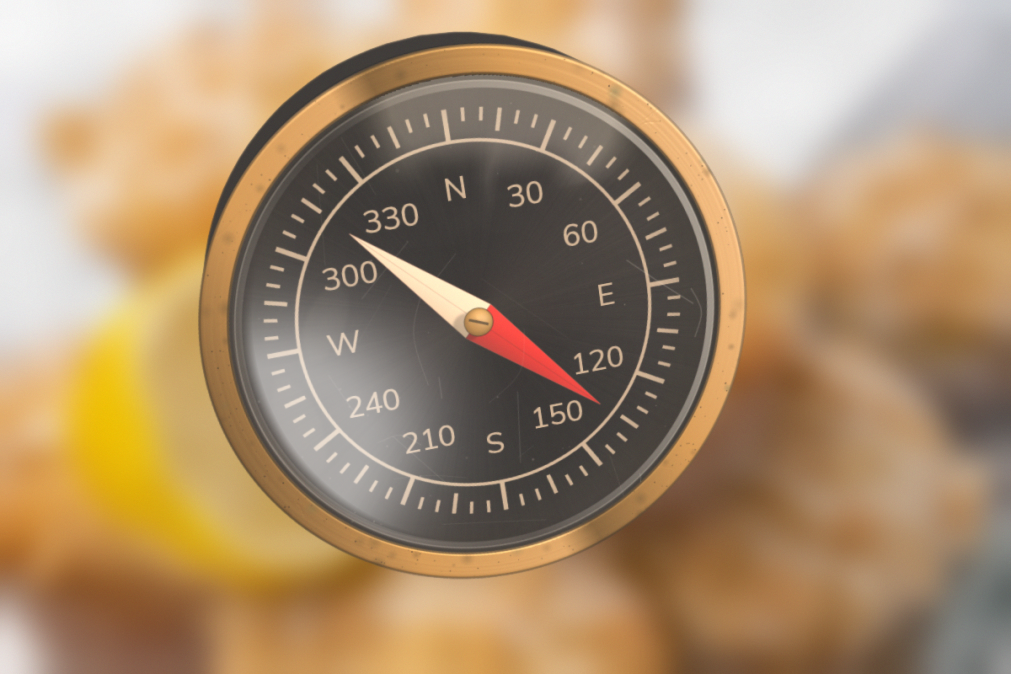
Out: value=135 unit=°
